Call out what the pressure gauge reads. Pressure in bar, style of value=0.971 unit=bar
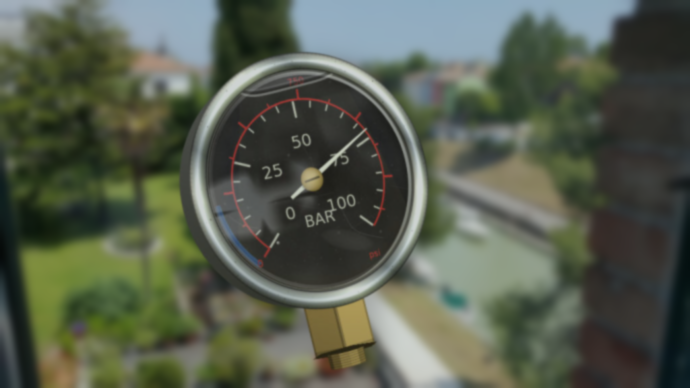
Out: value=72.5 unit=bar
